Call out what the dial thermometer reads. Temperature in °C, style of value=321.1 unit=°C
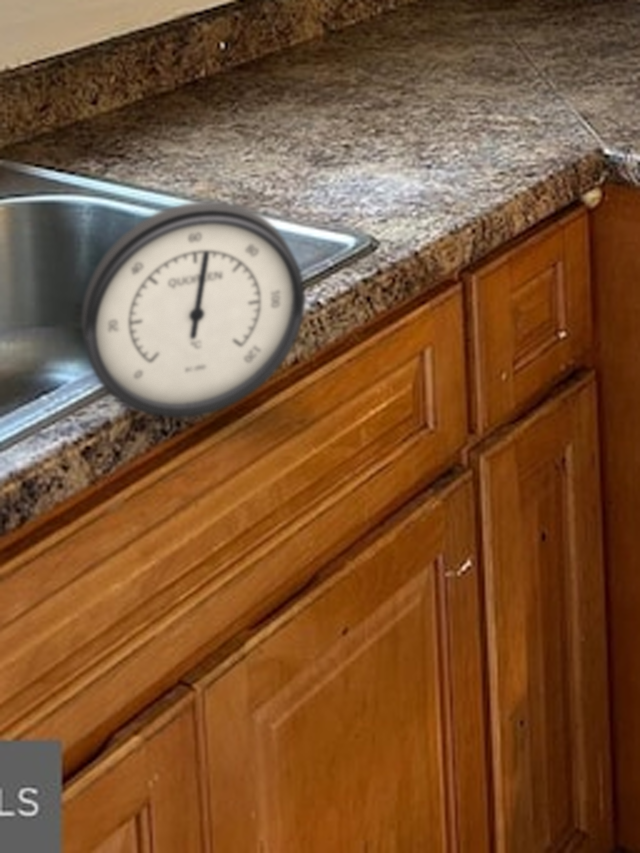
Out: value=64 unit=°C
